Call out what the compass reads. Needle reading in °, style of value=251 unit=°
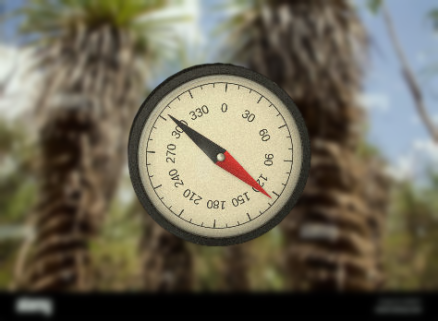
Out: value=125 unit=°
